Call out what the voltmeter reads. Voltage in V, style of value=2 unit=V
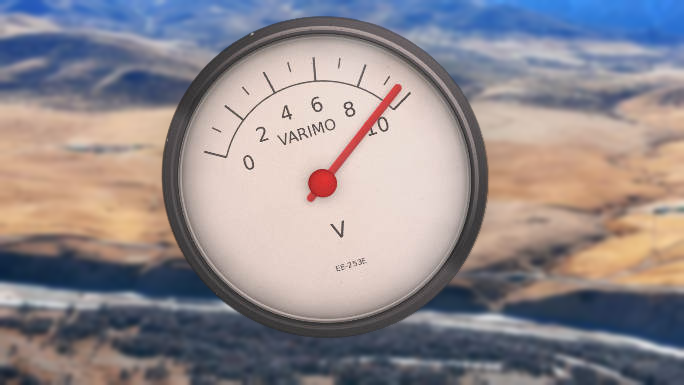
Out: value=9.5 unit=V
